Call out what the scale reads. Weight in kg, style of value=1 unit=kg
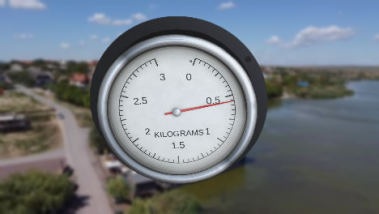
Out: value=0.55 unit=kg
